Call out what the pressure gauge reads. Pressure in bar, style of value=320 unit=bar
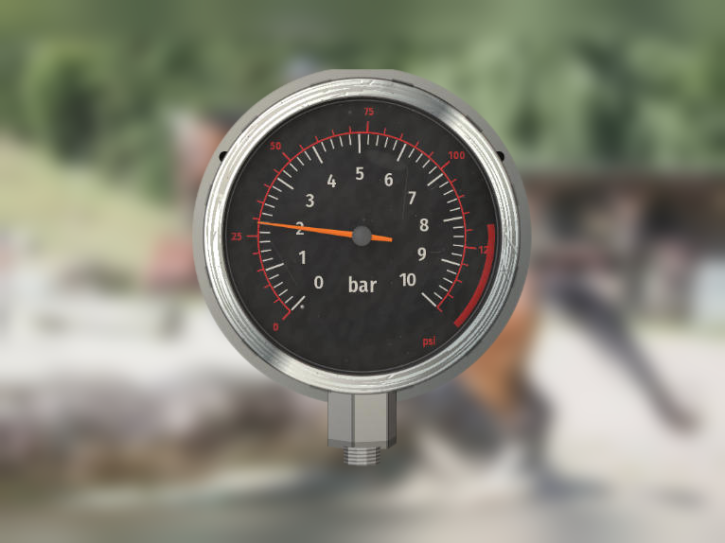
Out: value=2 unit=bar
